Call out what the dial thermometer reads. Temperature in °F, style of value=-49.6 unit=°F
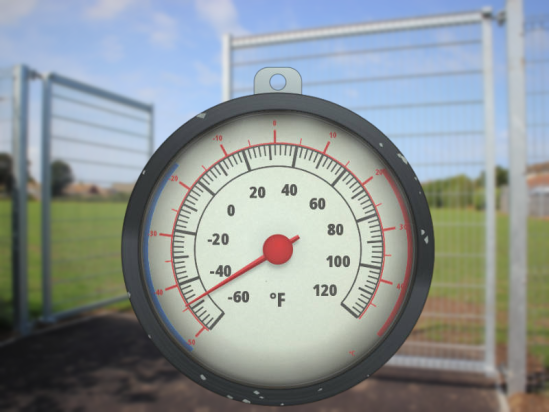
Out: value=-48 unit=°F
